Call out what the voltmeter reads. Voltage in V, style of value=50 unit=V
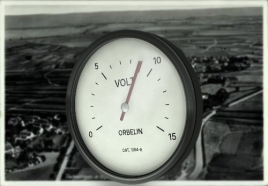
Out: value=9 unit=V
